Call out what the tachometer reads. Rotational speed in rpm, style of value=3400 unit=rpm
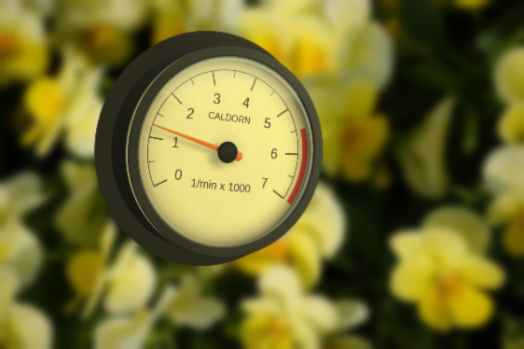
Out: value=1250 unit=rpm
